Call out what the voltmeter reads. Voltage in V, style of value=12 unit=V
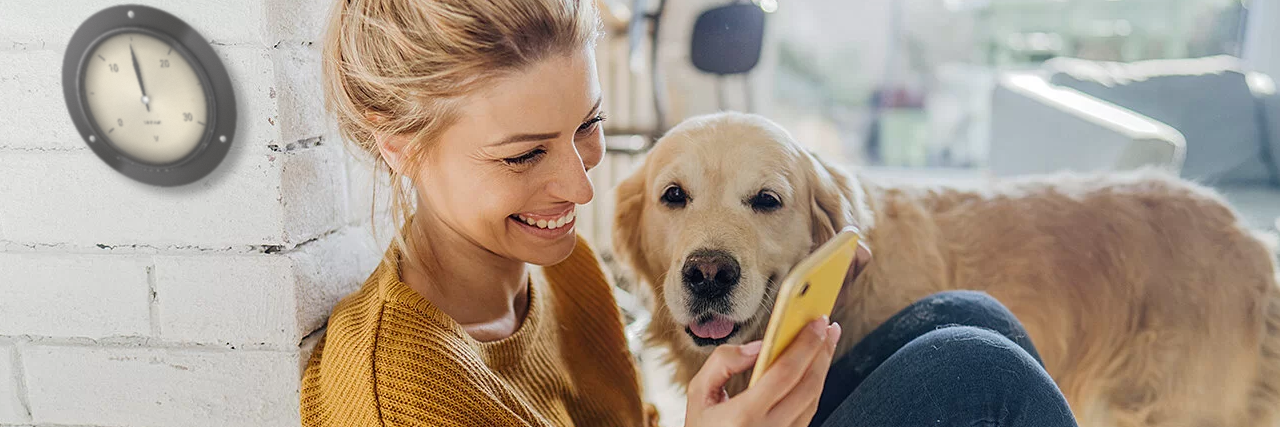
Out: value=15 unit=V
